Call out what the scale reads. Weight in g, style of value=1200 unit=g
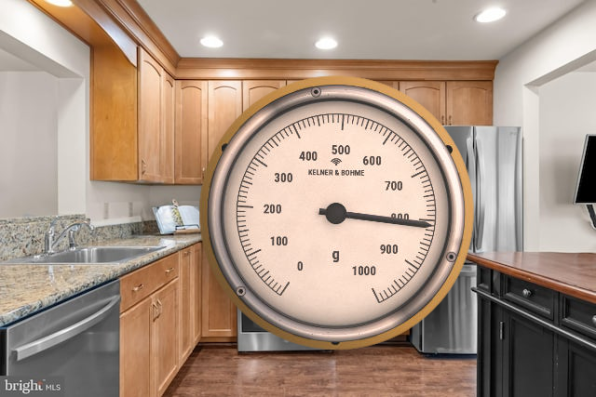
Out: value=810 unit=g
